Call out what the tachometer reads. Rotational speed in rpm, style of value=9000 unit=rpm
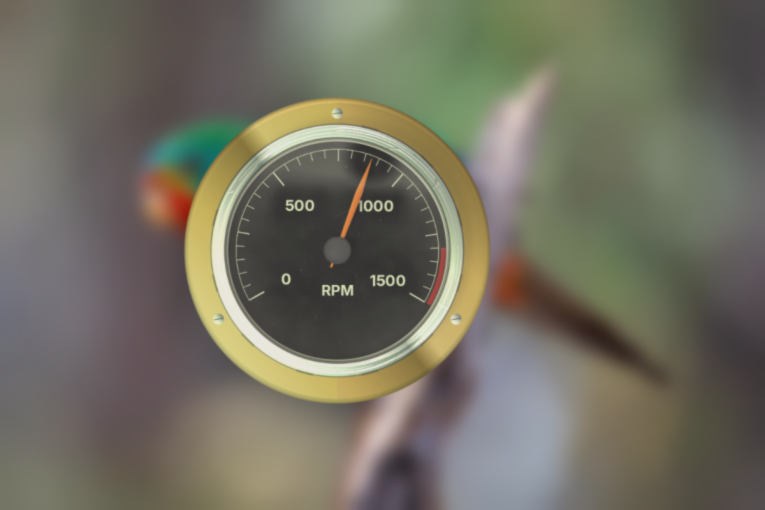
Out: value=875 unit=rpm
